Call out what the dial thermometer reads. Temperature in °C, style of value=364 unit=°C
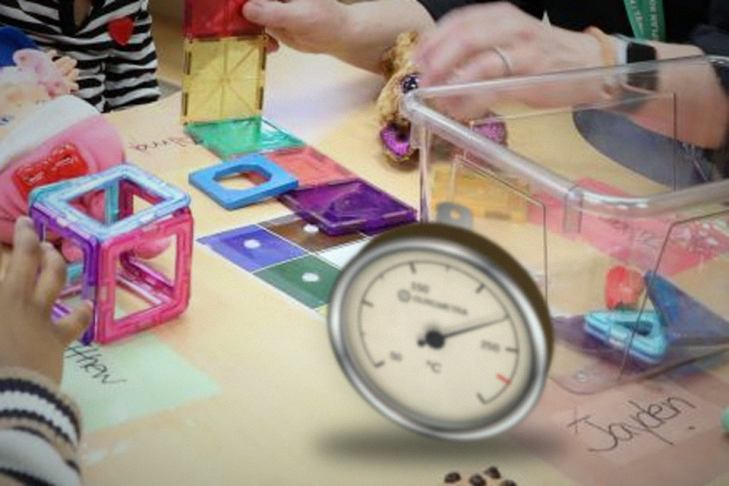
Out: value=225 unit=°C
